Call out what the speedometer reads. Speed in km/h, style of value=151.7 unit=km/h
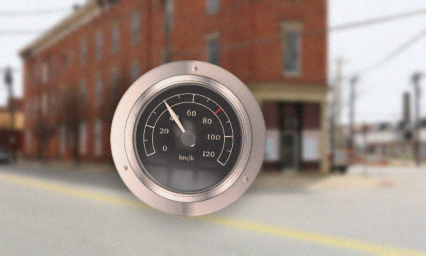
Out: value=40 unit=km/h
